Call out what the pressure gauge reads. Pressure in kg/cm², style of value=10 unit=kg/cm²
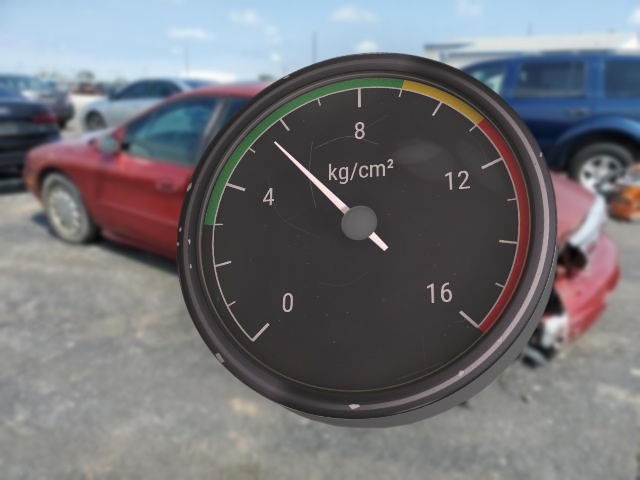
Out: value=5.5 unit=kg/cm²
